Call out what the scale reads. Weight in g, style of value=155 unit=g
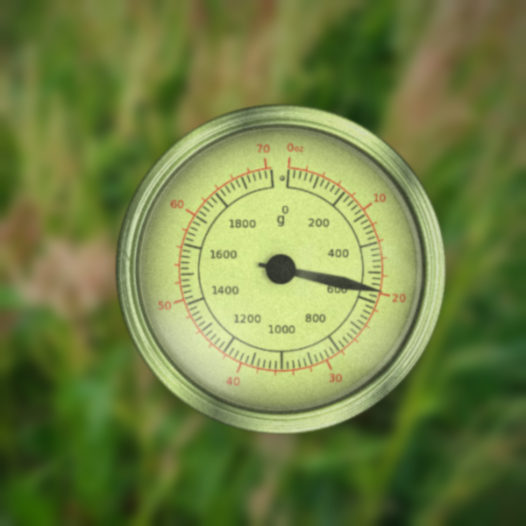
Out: value=560 unit=g
